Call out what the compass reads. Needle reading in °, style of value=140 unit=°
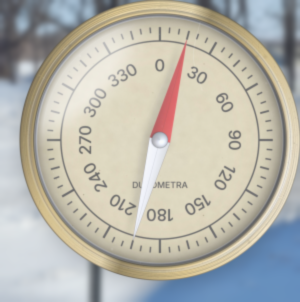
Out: value=15 unit=°
